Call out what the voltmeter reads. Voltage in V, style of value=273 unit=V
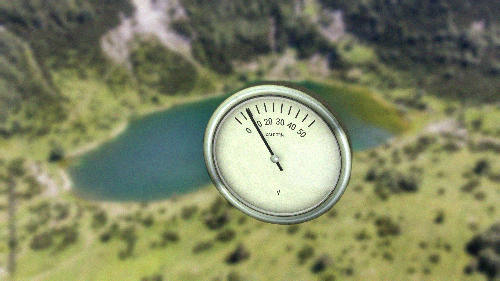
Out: value=10 unit=V
